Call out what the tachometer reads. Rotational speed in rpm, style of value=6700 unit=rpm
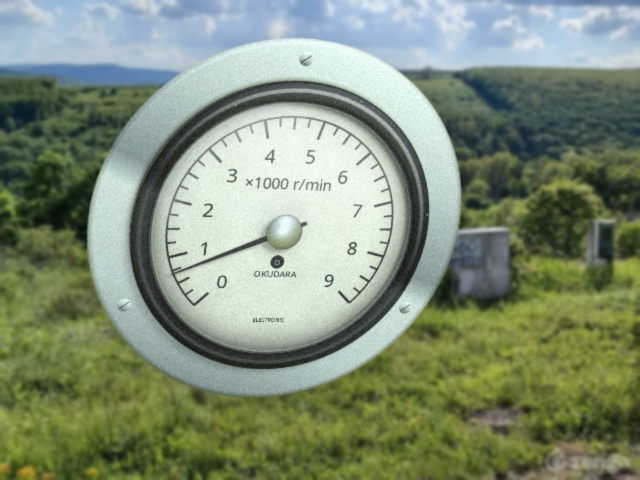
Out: value=750 unit=rpm
